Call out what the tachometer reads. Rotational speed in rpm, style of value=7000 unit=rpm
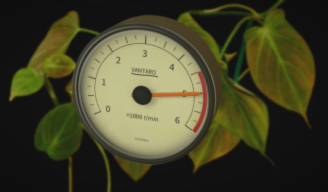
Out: value=5000 unit=rpm
